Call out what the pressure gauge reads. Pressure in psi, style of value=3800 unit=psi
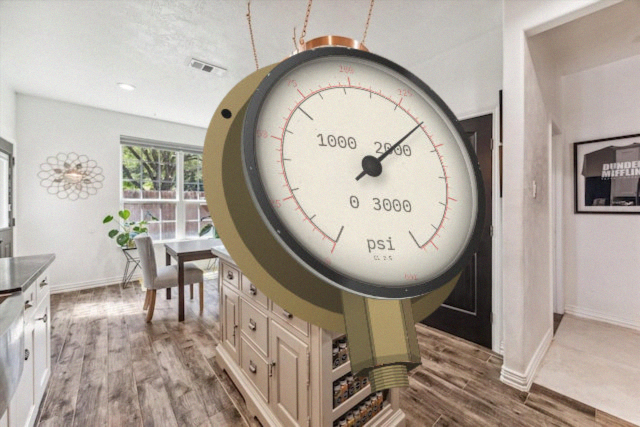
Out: value=2000 unit=psi
